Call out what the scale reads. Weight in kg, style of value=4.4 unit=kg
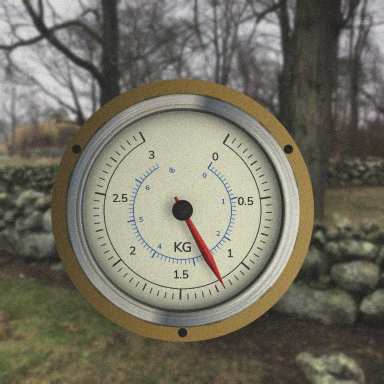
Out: value=1.2 unit=kg
